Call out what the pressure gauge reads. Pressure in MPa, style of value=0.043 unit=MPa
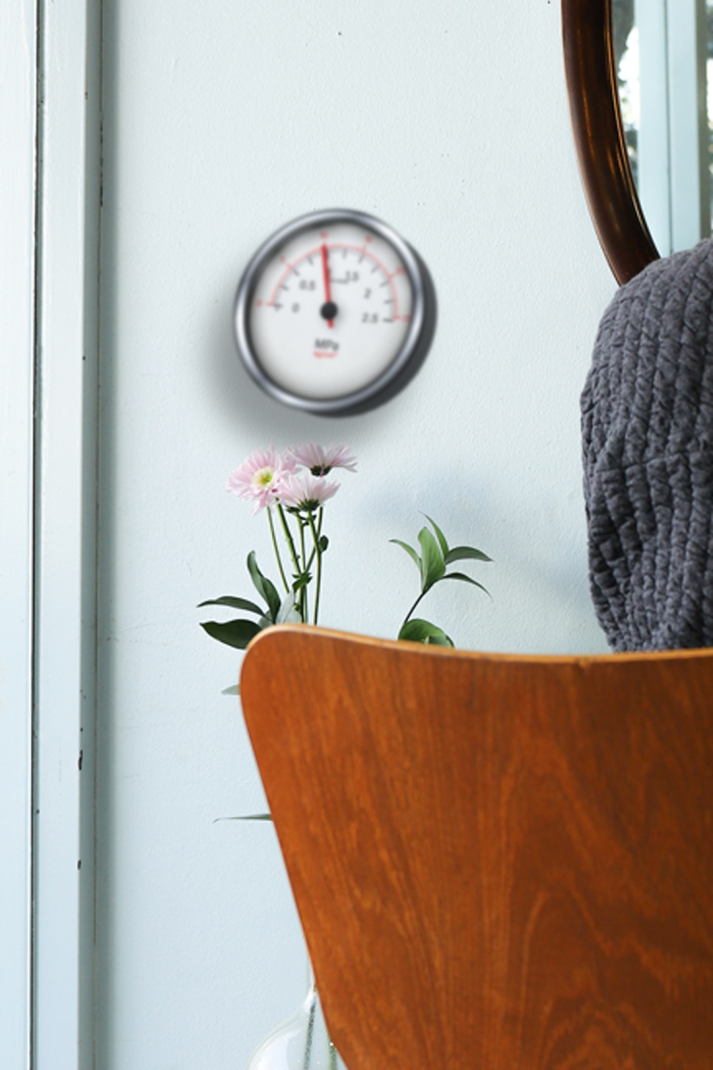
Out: value=1 unit=MPa
